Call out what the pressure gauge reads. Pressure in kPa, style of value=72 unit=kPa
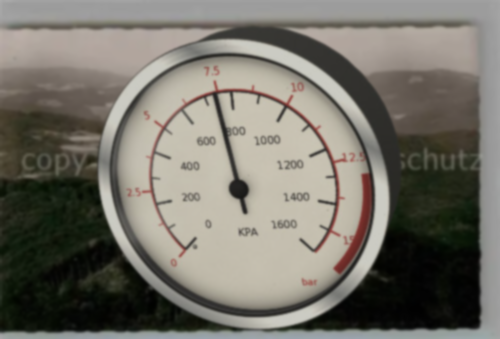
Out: value=750 unit=kPa
